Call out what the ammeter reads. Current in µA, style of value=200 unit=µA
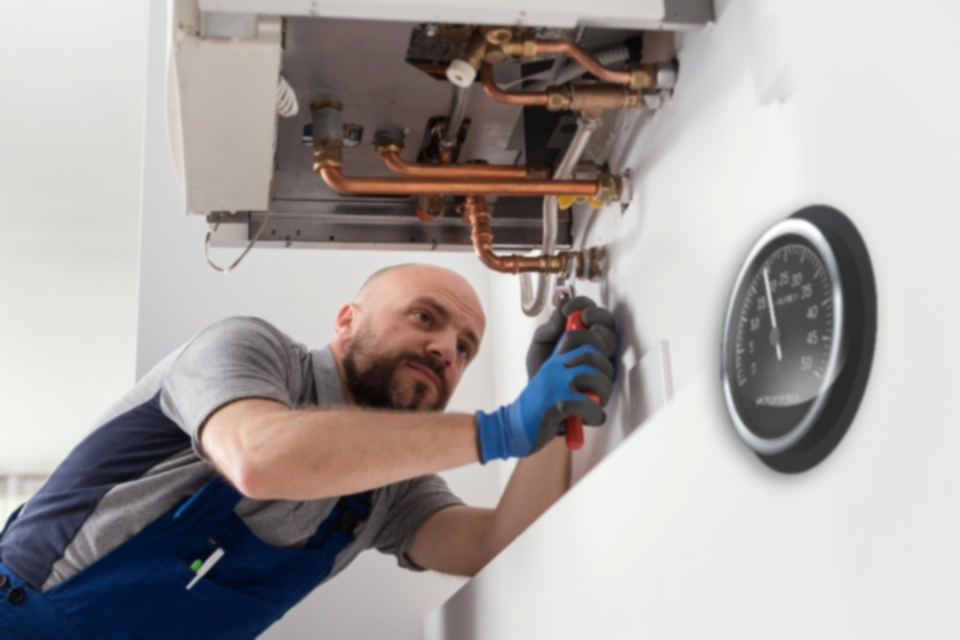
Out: value=20 unit=µA
